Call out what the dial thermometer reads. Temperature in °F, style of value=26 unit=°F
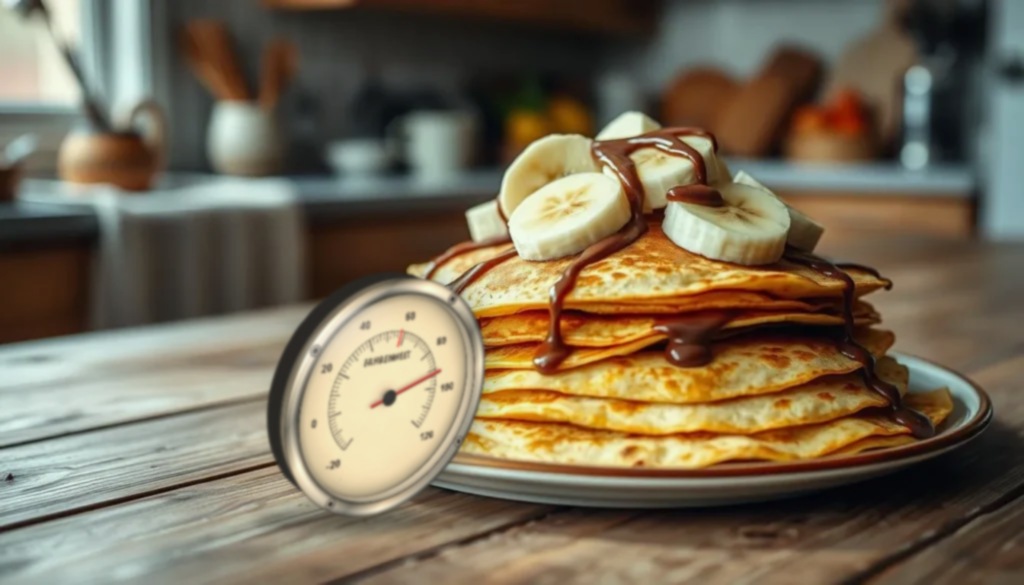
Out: value=90 unit=°F
